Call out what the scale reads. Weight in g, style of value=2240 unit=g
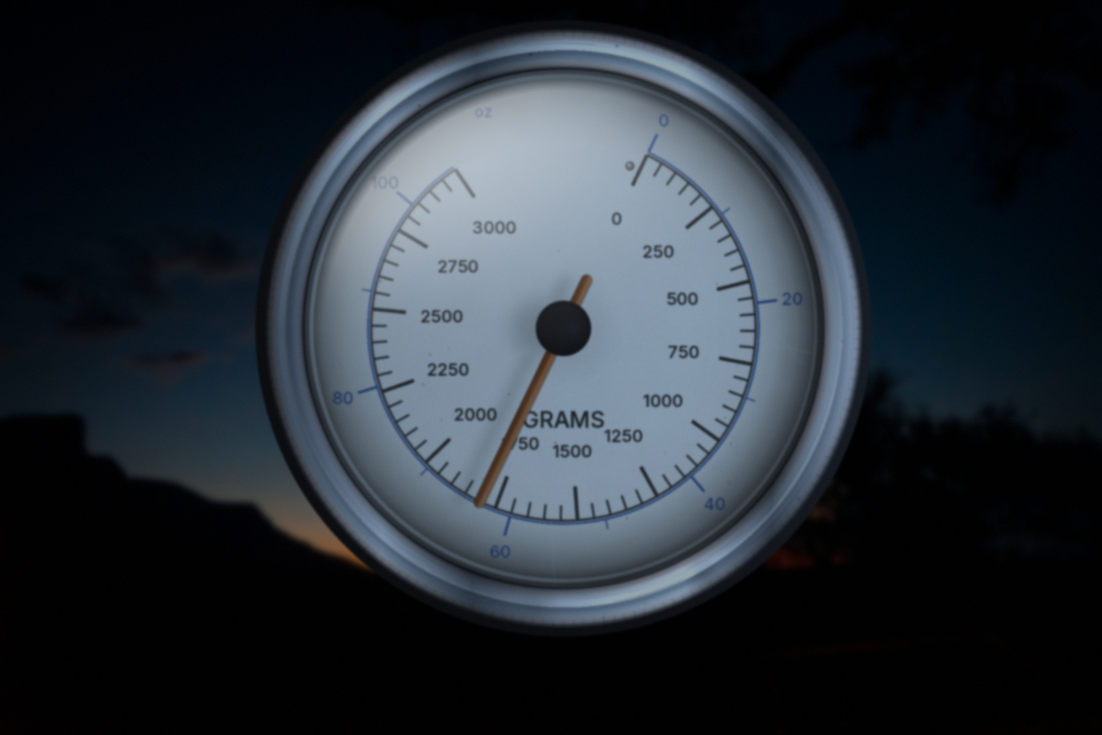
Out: value=1800 unit=g
